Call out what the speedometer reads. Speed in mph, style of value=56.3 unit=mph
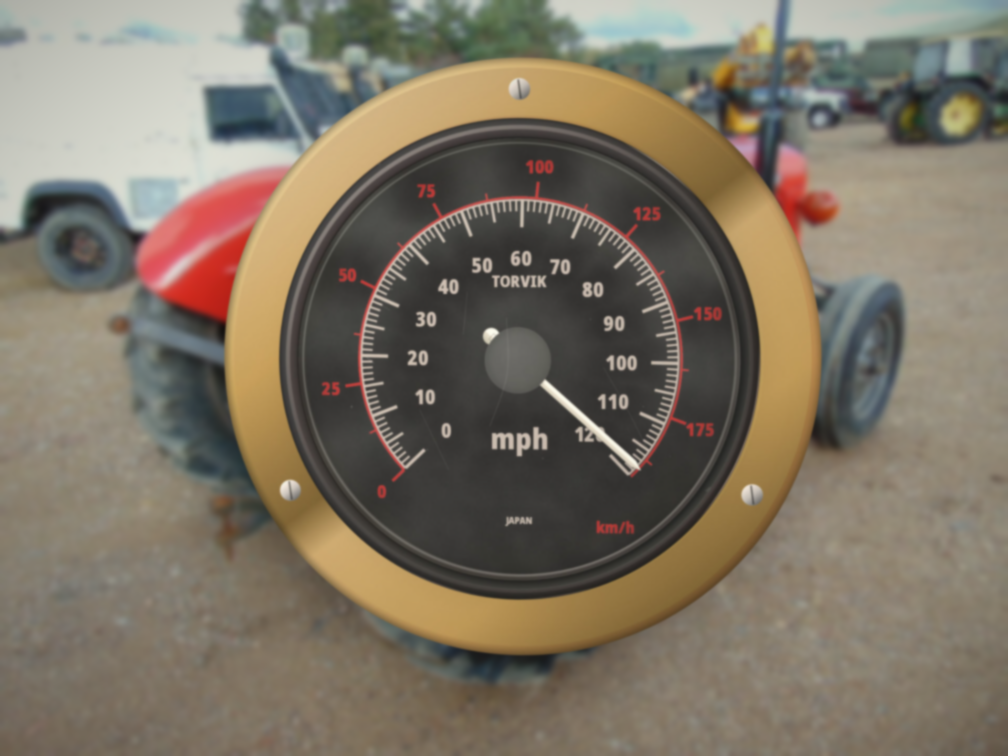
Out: value=118 unit=mph
